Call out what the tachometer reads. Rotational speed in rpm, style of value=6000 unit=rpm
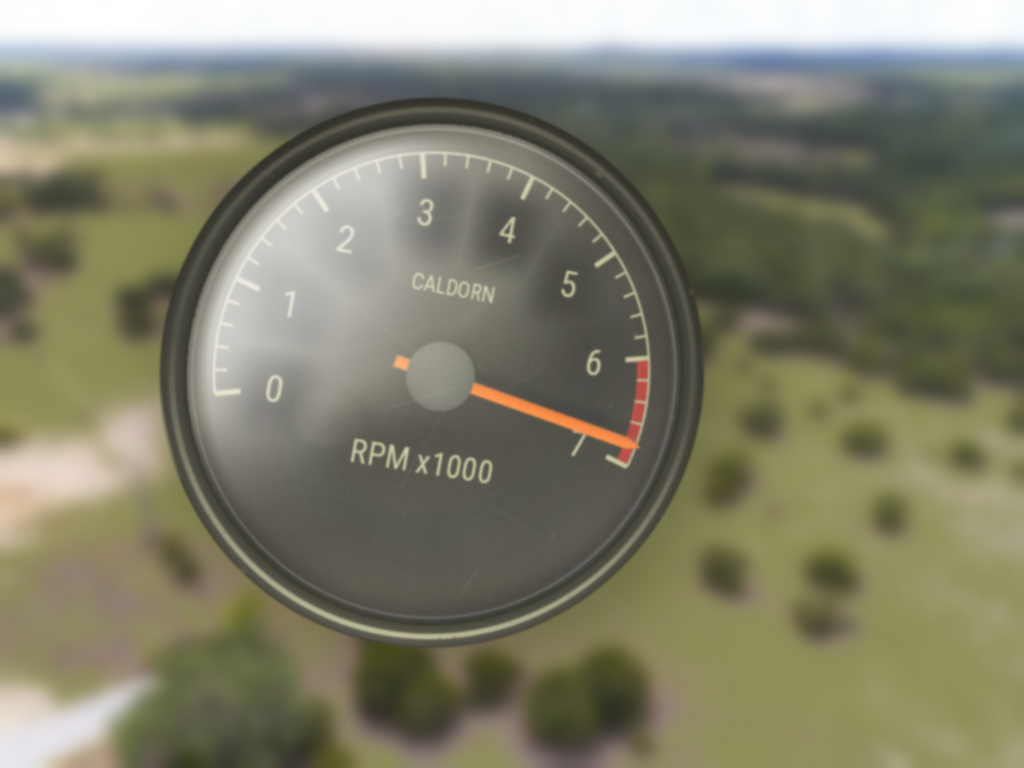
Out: value=6800 unit=rpm
